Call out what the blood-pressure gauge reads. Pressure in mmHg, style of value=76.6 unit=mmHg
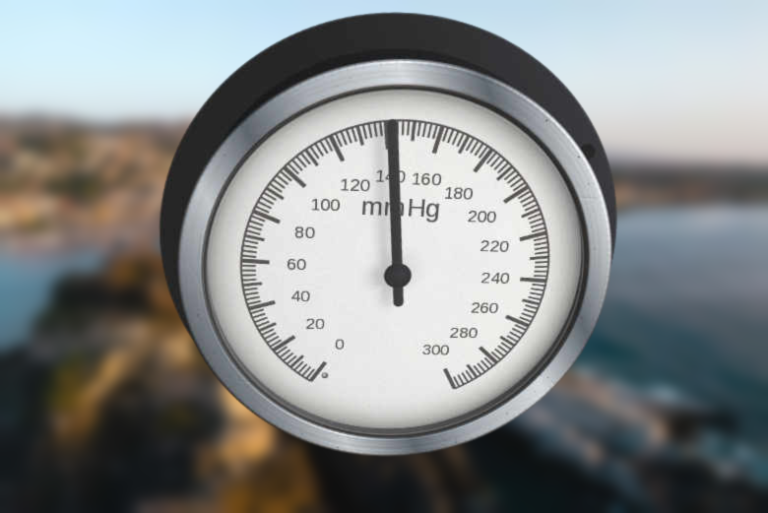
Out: value=142 unit=mmHg
